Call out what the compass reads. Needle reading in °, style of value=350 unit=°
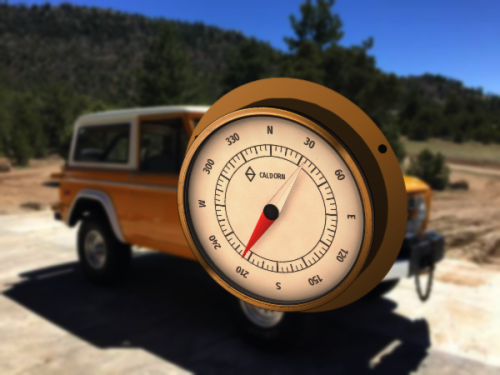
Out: value=215 unit=°
